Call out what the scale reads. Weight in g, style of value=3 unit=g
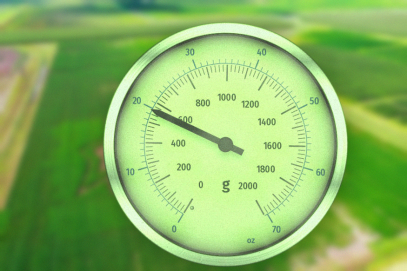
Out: value=560 unit=g
